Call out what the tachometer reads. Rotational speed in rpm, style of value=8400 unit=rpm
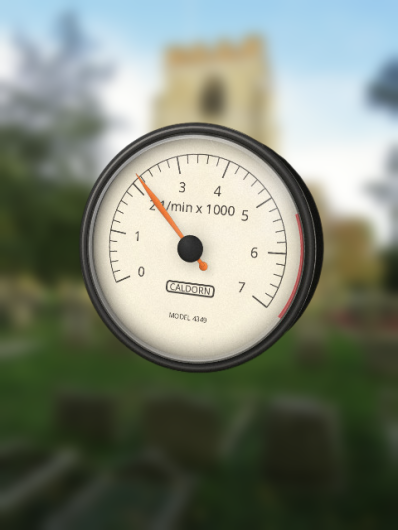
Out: value=2200 unit=rpm
